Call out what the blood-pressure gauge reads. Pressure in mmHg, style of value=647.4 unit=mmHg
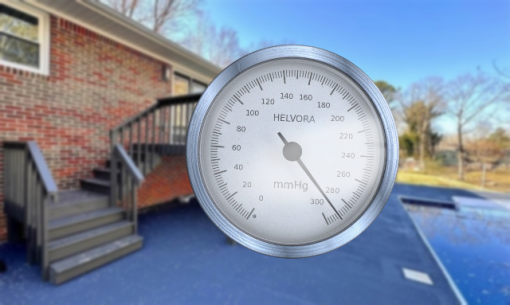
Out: value=290 unit=mmHg
